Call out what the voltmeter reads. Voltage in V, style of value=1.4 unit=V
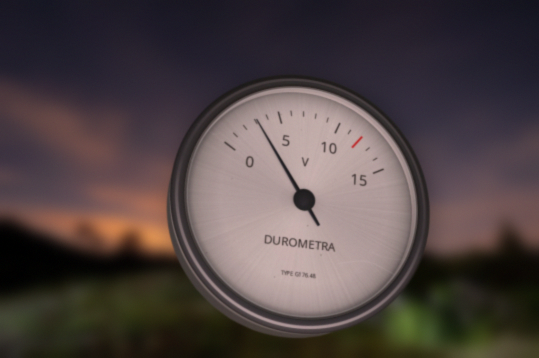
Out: value=3 unit=V
